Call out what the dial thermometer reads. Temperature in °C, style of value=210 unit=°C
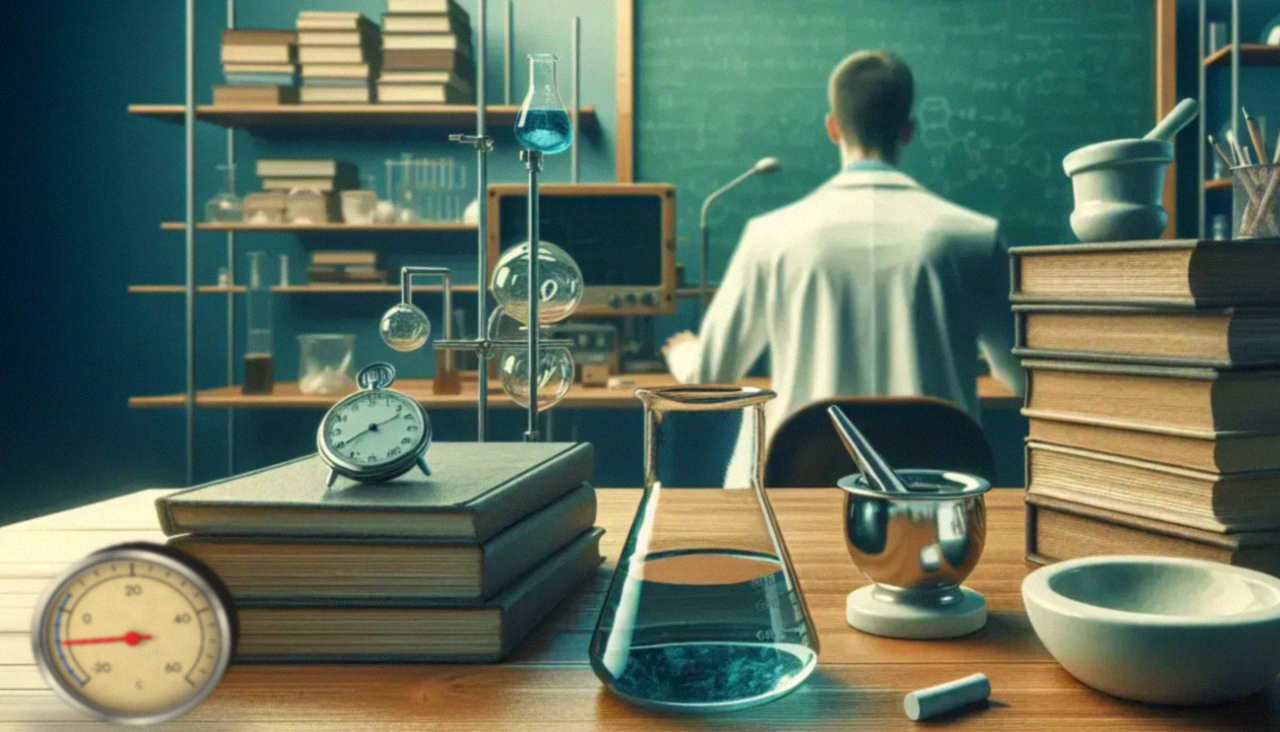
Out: value=-8 unit=°C
